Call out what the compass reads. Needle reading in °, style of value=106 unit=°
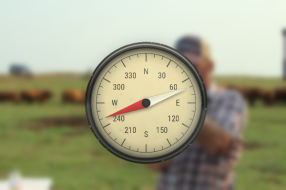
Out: value=250 unit=°
